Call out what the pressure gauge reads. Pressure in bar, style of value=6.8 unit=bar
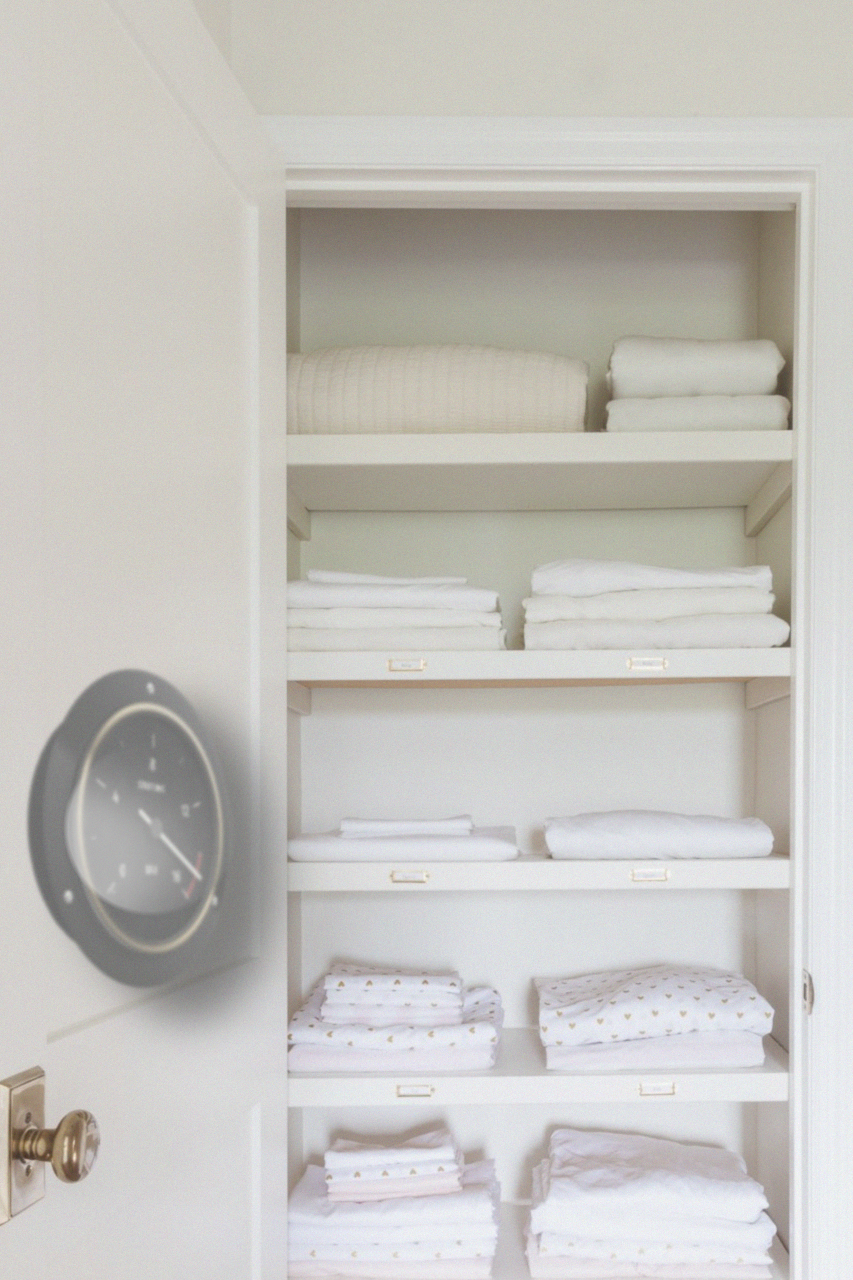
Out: value=15 unit=bar
